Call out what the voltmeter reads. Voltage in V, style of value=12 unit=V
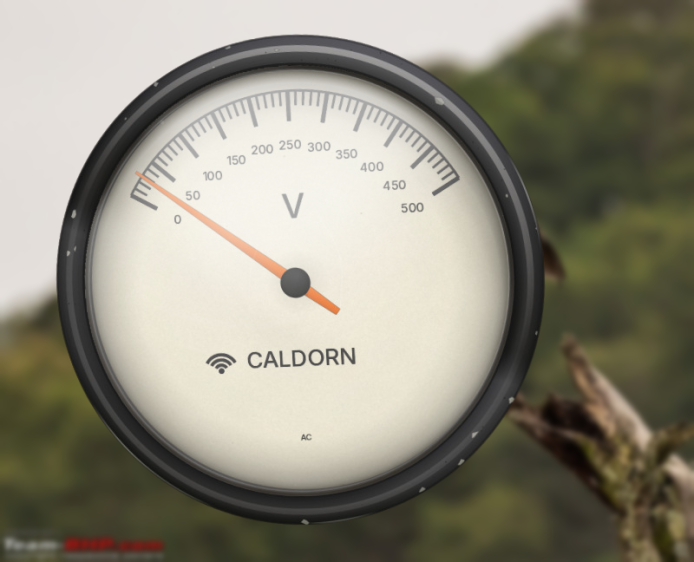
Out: value=30 unit=V
